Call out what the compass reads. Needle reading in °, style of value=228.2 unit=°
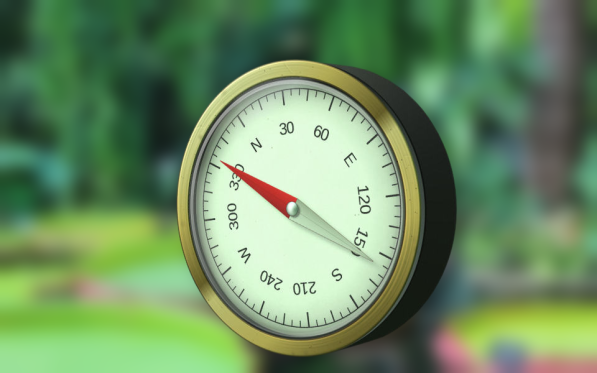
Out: value=335 unit=°
